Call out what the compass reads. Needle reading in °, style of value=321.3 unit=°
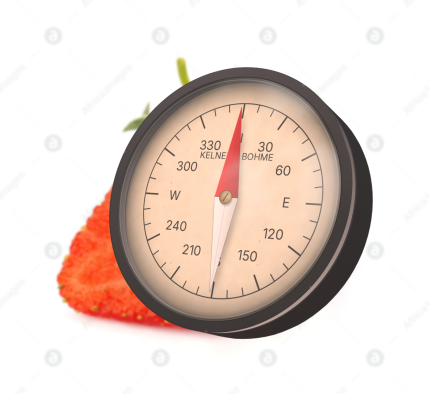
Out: value=0 unit=°
